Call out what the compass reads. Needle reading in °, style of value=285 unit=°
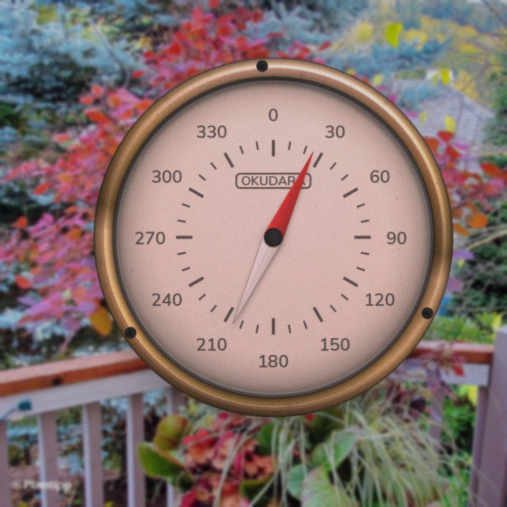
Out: value=25 unit=°
